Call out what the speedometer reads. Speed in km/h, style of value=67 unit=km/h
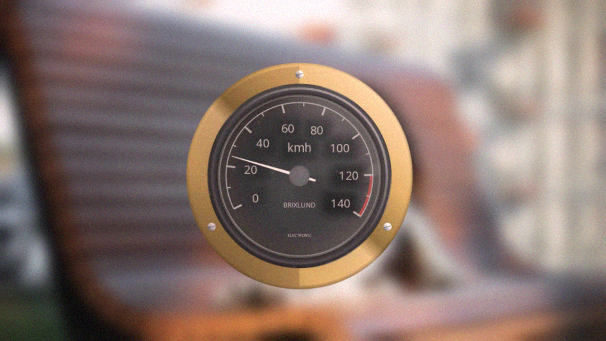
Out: value=25 unit=km/h
